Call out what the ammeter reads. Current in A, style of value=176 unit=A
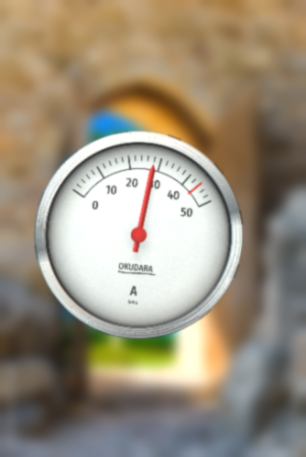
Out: value=28 unit=A
